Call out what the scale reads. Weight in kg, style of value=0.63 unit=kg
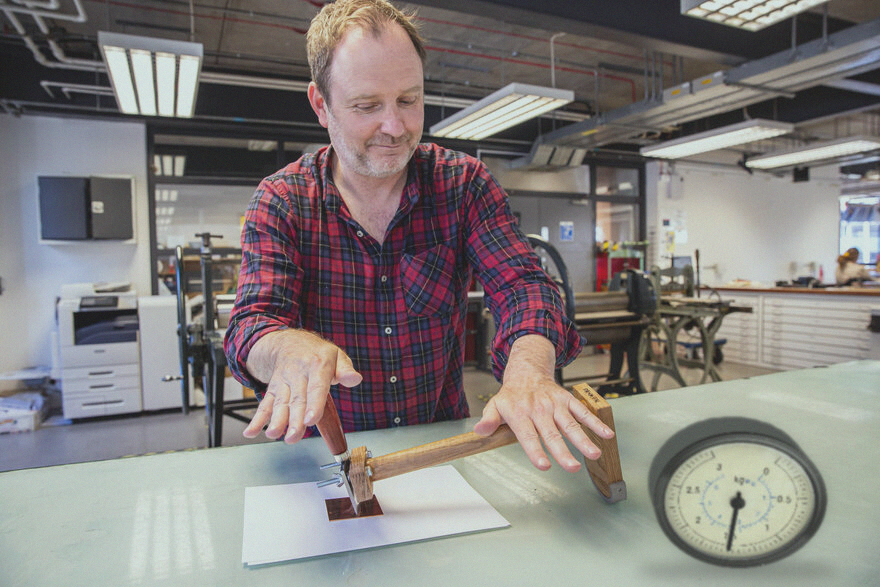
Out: value=1.5 unit=kg
